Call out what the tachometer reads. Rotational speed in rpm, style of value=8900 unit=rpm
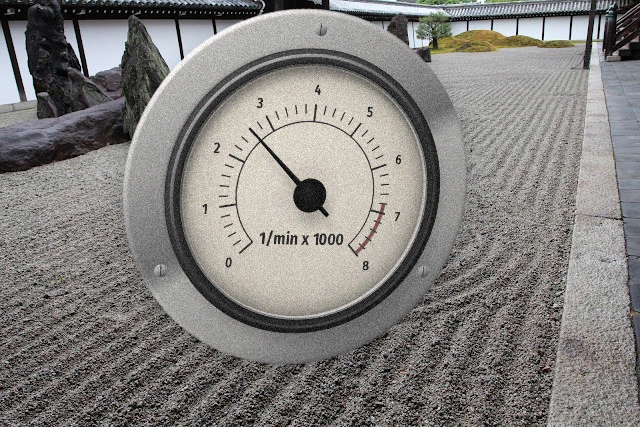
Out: value=2600 unit=rpm
